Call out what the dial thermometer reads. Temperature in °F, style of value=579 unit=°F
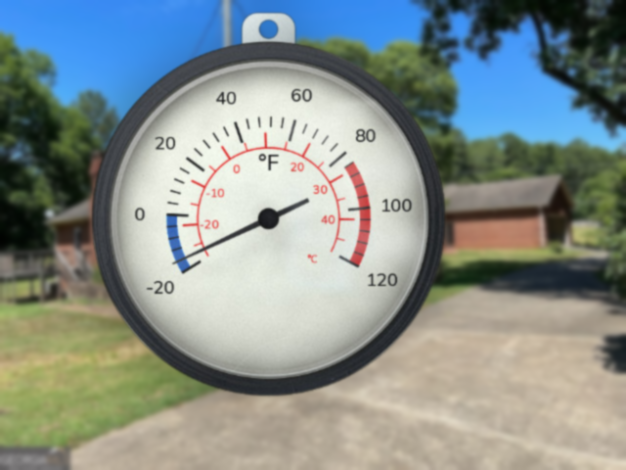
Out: value=-16 unit=°F
